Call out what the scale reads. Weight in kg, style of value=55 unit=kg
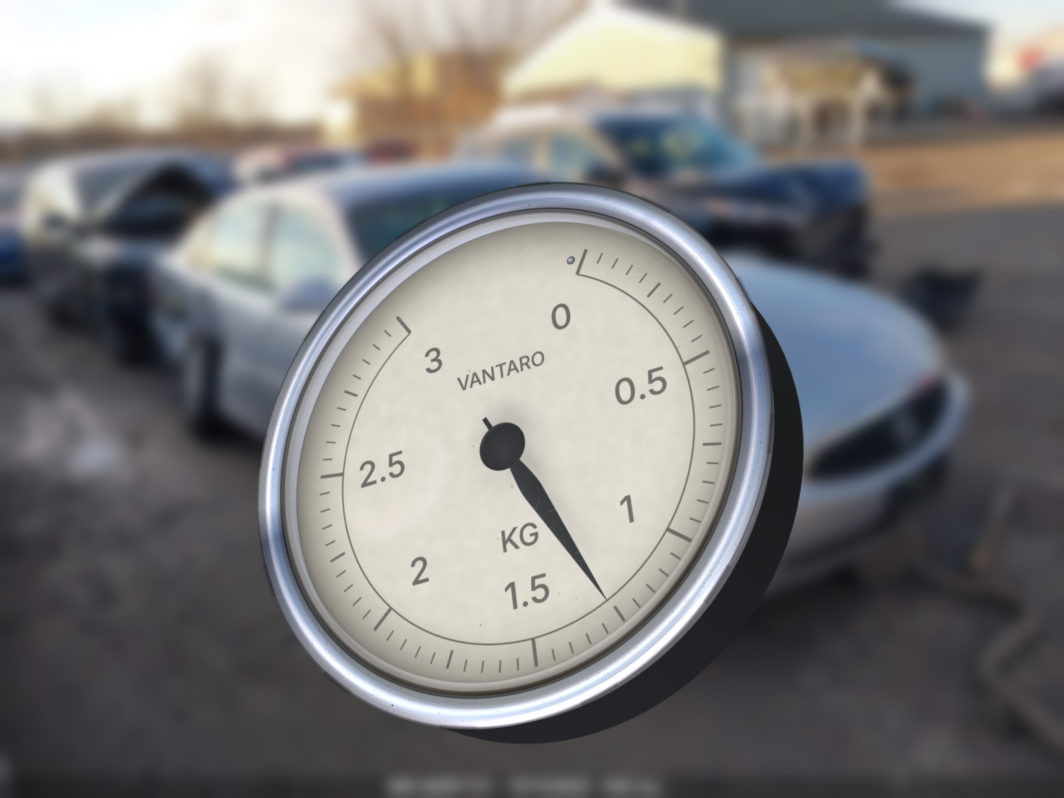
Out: value=1.25 unit=kg
